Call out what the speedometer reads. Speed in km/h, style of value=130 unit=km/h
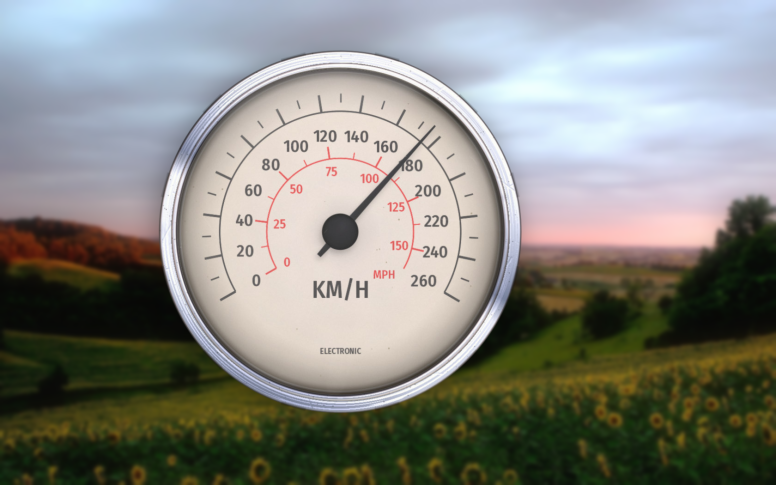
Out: value=175 unit=km/h
